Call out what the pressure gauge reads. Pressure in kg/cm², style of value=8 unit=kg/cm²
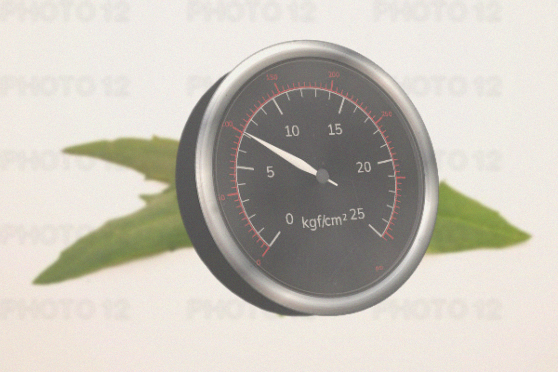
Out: value=7 unit=kg/cm²
